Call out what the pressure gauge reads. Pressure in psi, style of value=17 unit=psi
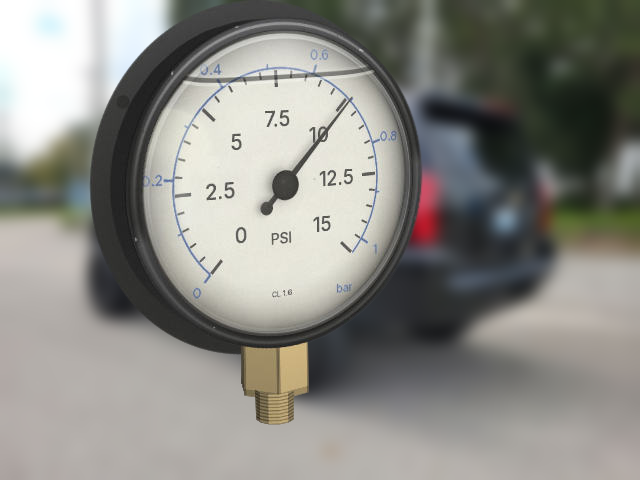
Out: value=10 unit=psi
